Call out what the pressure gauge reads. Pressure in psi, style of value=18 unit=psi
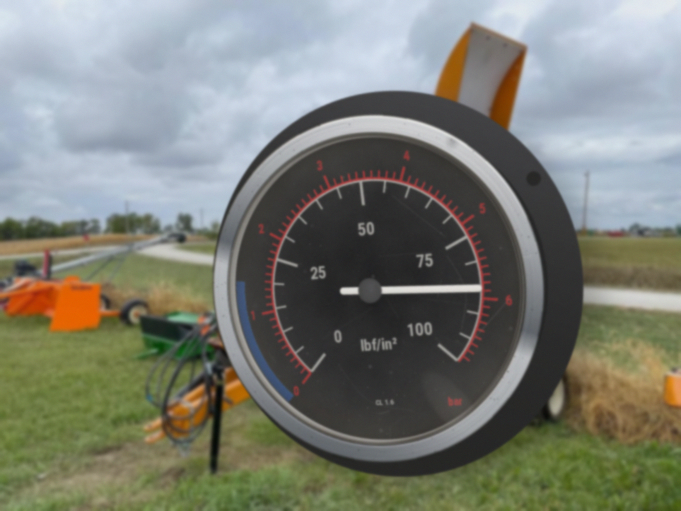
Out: value=85 unit=psi
